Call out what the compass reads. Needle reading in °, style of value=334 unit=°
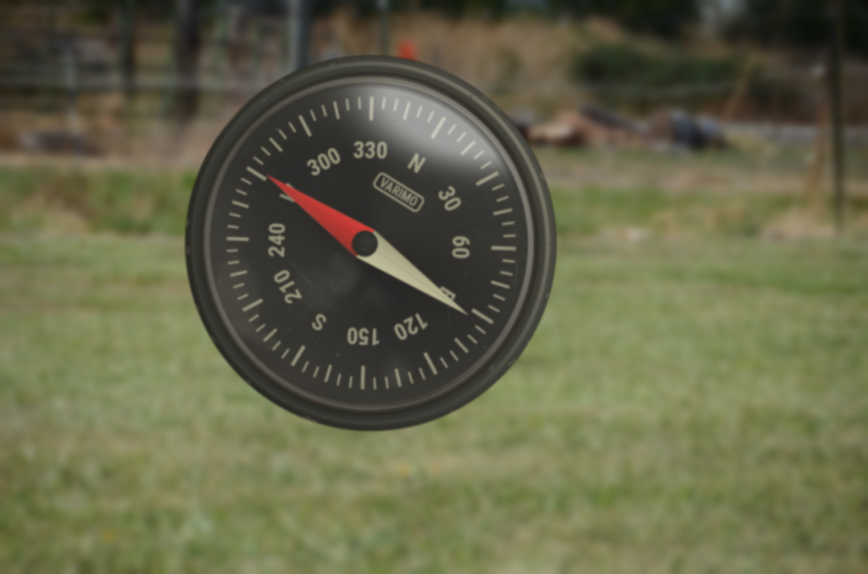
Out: value=272.5 unit=°
